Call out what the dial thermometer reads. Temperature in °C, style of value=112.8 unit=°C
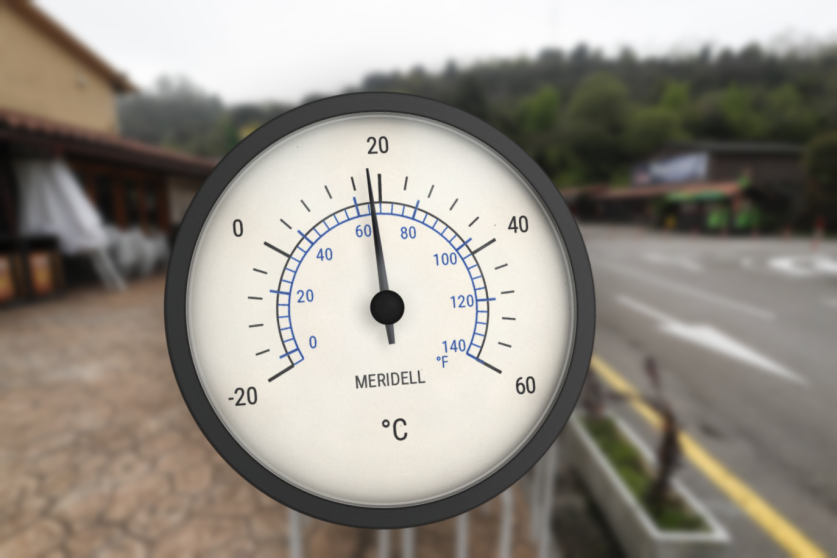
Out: value=18 unit=°C
